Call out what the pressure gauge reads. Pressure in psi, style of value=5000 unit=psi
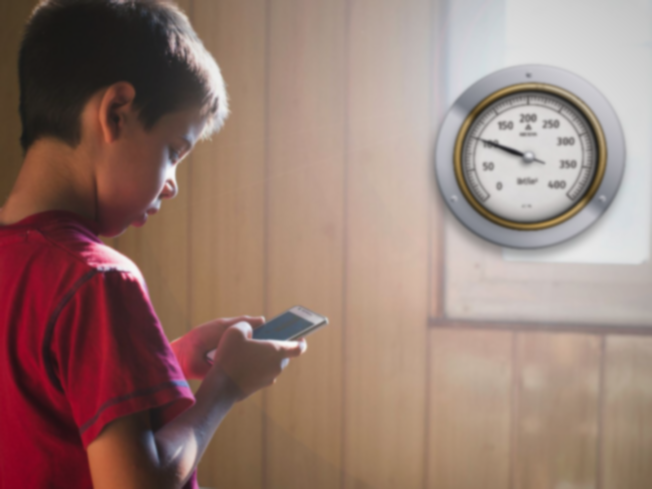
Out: value=100 unit=psi
